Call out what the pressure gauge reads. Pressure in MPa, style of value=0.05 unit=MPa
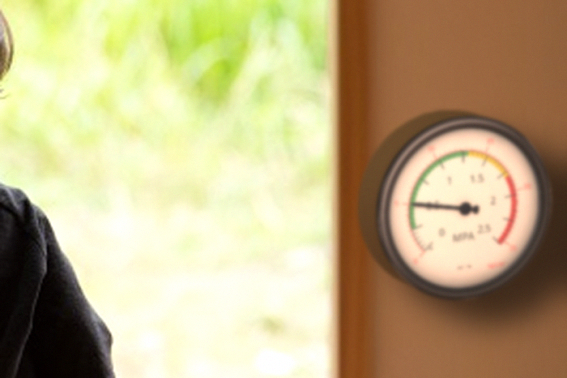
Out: value=0.5 unit=MPa
